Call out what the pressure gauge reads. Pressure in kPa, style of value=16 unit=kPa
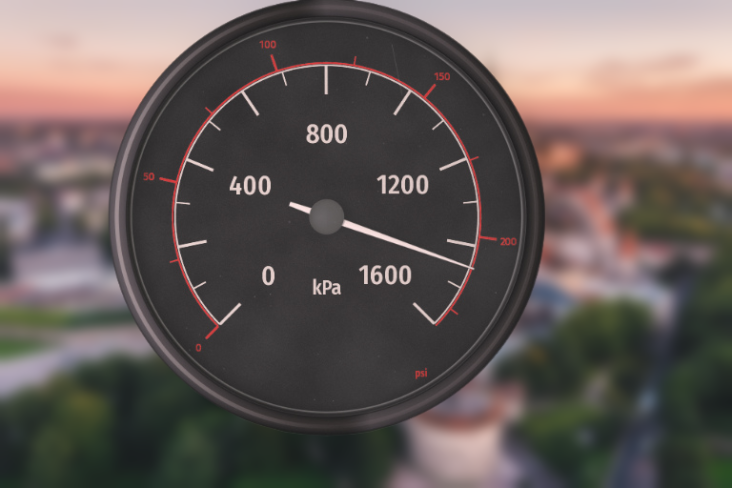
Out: value=1450 unit=kPa
